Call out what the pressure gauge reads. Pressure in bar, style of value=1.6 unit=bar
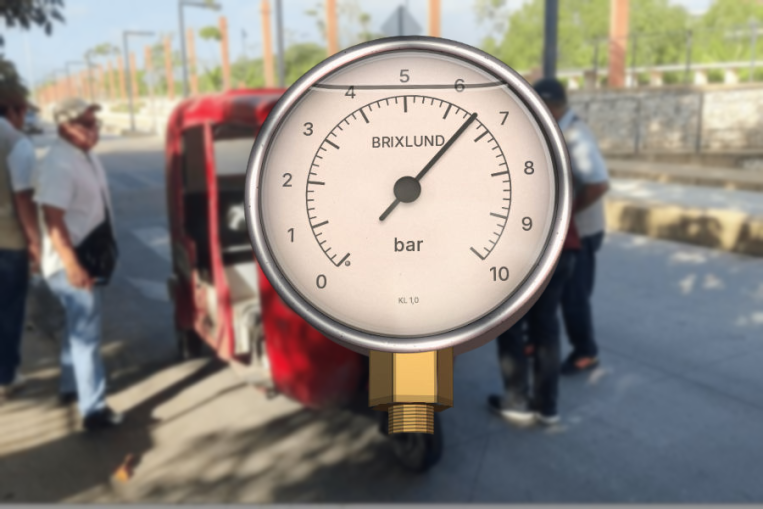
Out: value=6.6 unit=bar
